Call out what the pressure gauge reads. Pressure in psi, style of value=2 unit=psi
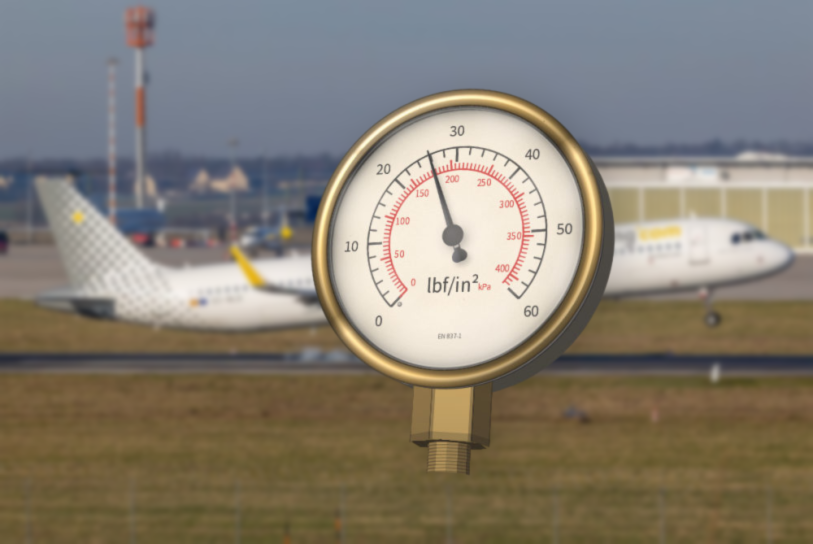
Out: value=26 unit=psi
